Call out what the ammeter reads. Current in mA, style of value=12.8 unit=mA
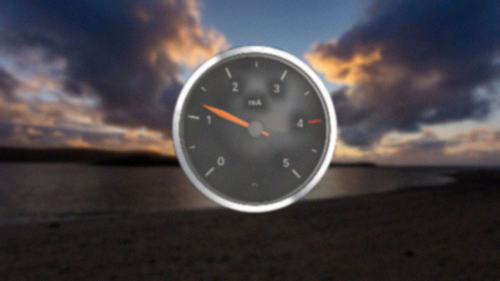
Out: value=1.25 unit=mA
